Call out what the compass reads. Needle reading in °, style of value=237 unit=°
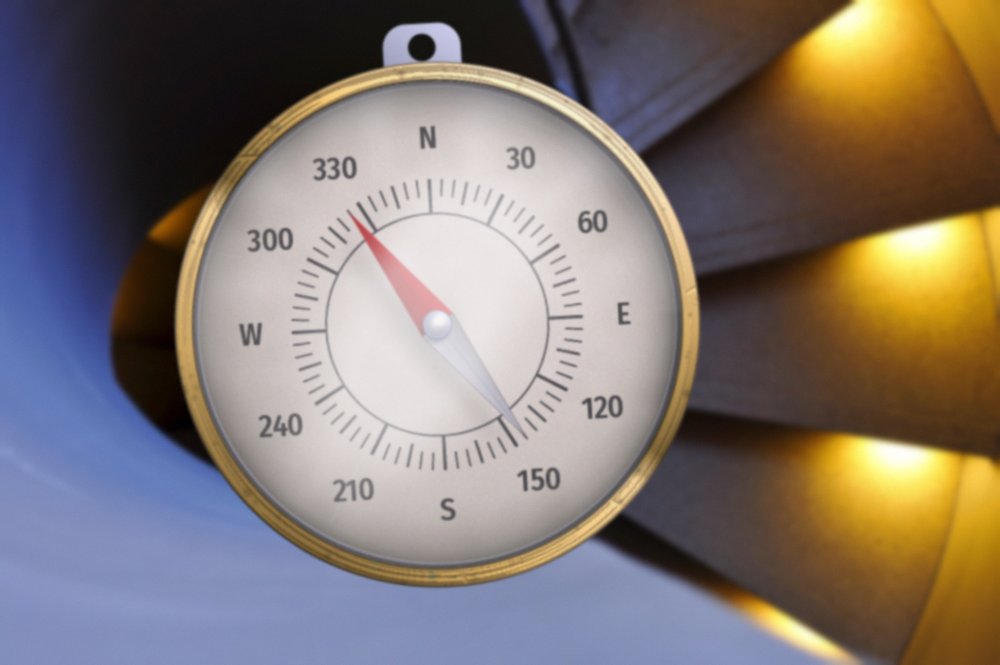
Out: value=325 unit=°
